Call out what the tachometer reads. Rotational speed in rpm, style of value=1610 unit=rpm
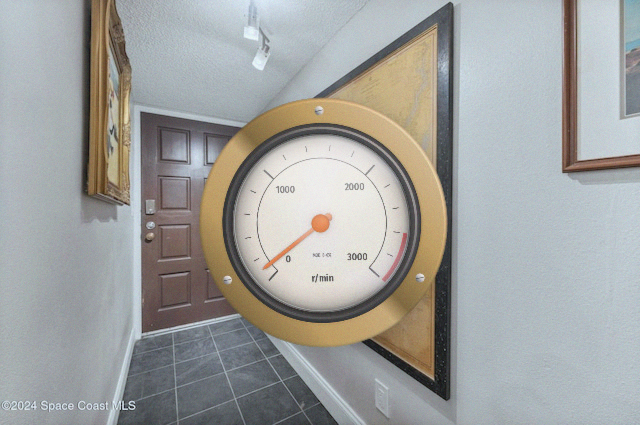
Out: value=100 unit=rpm
